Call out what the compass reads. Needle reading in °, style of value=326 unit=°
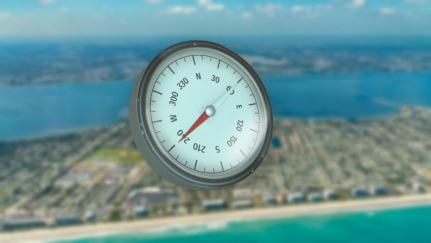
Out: value=240 unit=°
